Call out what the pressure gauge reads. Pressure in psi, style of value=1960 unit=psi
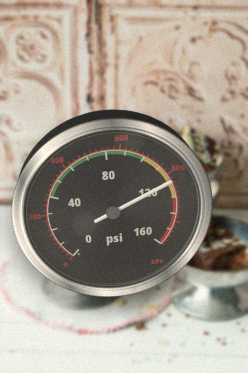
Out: value=120 unit=psi
